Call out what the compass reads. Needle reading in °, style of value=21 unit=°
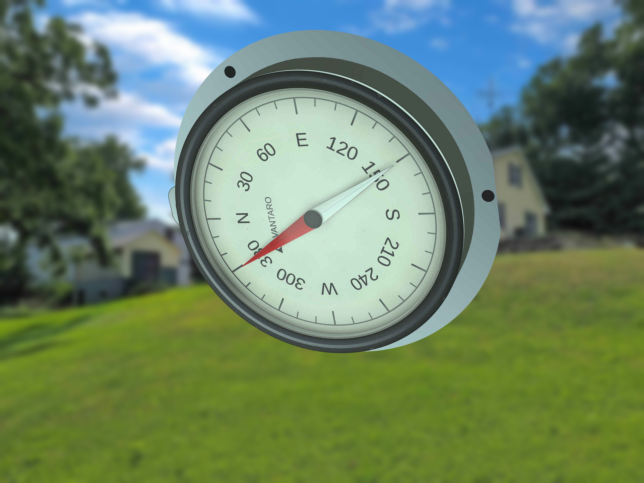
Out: value=330 unit=°
